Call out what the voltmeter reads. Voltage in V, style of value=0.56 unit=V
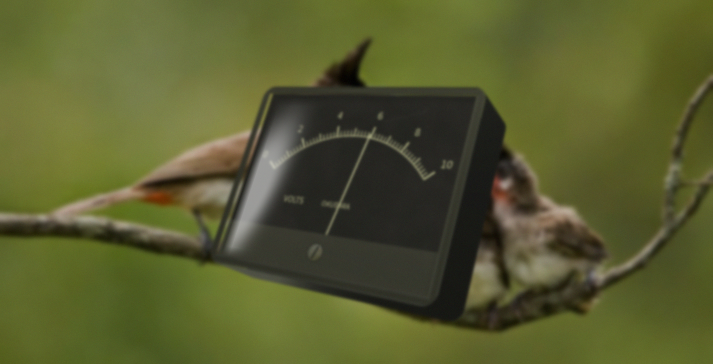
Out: value=6 unit=V
